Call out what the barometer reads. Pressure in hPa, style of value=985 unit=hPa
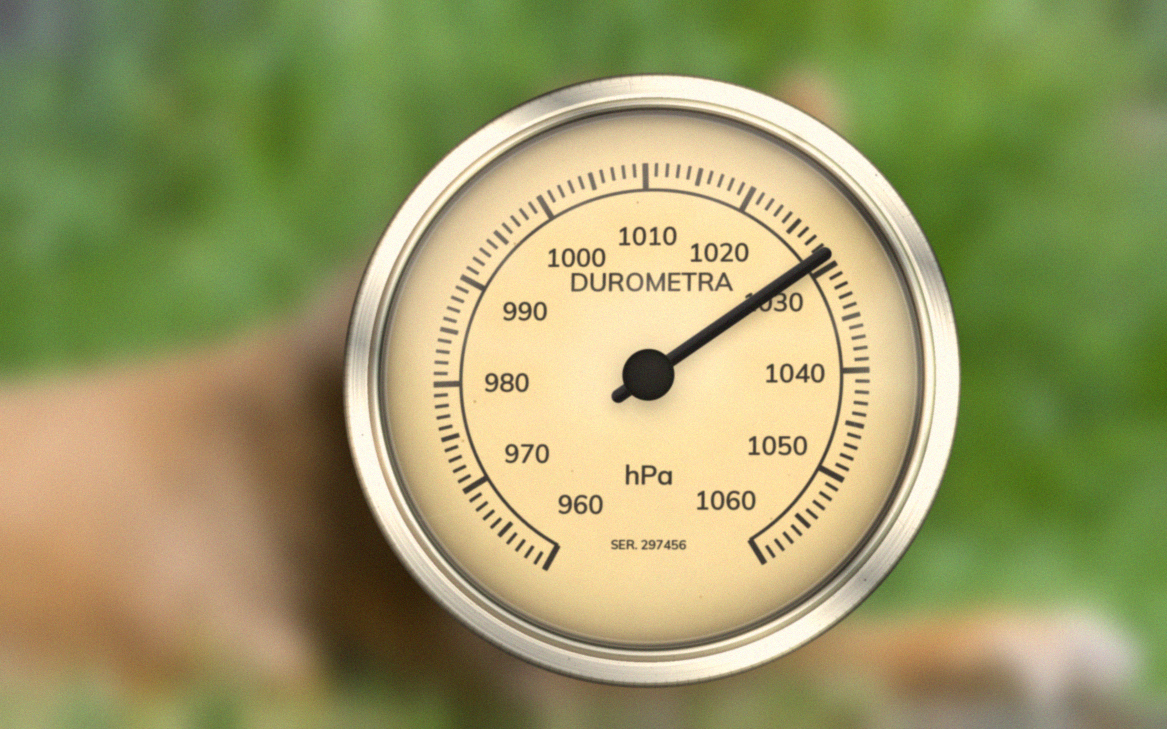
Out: value=1029 unit=hPa
